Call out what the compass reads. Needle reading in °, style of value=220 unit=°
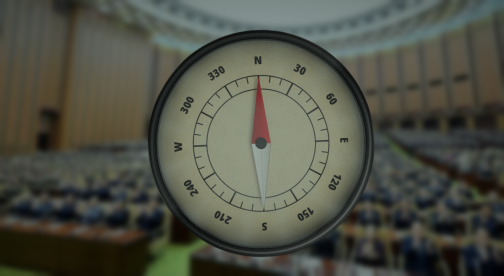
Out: value=0 unit=°
